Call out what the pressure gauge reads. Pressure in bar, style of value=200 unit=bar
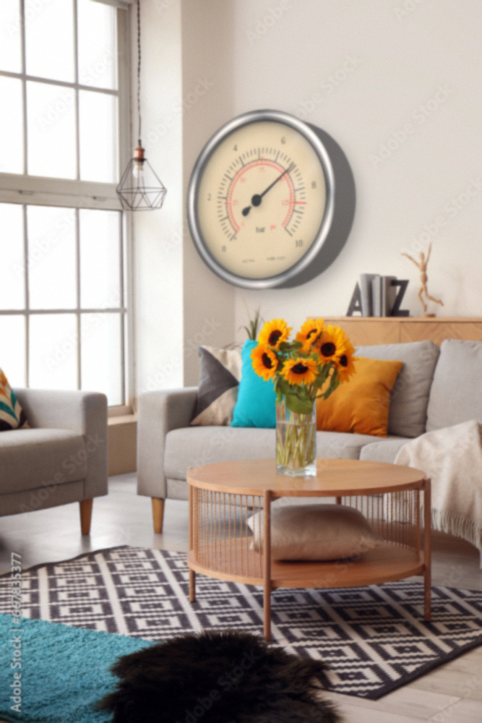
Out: value=7 unit=bar
